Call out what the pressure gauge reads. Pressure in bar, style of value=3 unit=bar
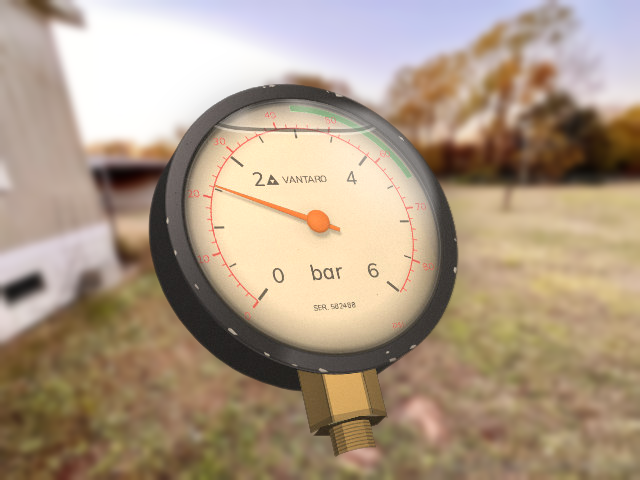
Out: value=1.5 unit=bar
